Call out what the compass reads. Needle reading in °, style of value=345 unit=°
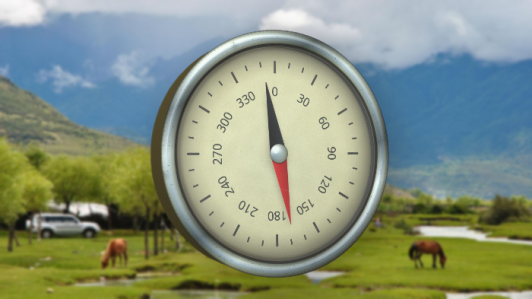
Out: value=170 unit=°
